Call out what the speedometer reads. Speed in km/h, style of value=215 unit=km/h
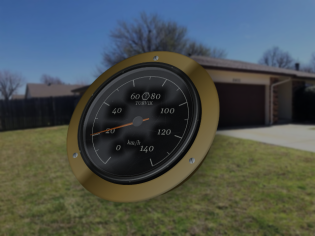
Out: value=20 unit=km/h
